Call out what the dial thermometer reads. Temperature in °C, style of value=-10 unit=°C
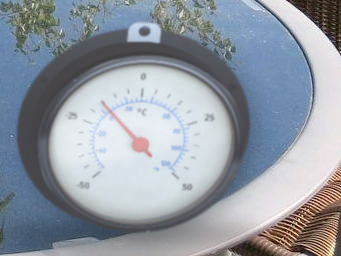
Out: value=-15 unit=°C
